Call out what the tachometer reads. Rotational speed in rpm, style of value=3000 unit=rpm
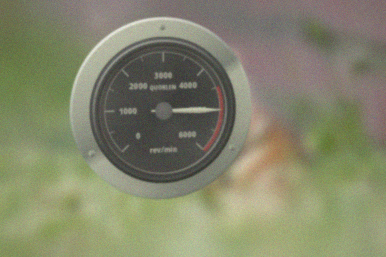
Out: value=5000 unit=rpm
